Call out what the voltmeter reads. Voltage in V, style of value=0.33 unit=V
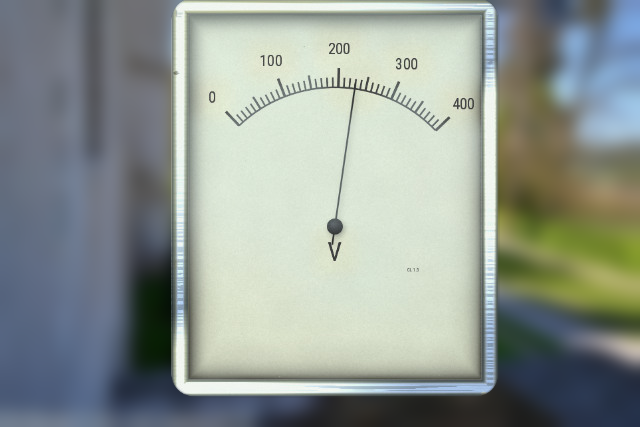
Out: value=230 unit=V
